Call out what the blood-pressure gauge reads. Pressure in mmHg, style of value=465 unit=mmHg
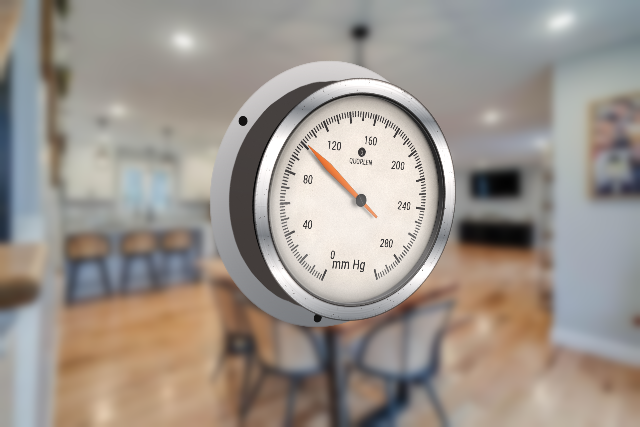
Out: value=100 unit=mmHg
